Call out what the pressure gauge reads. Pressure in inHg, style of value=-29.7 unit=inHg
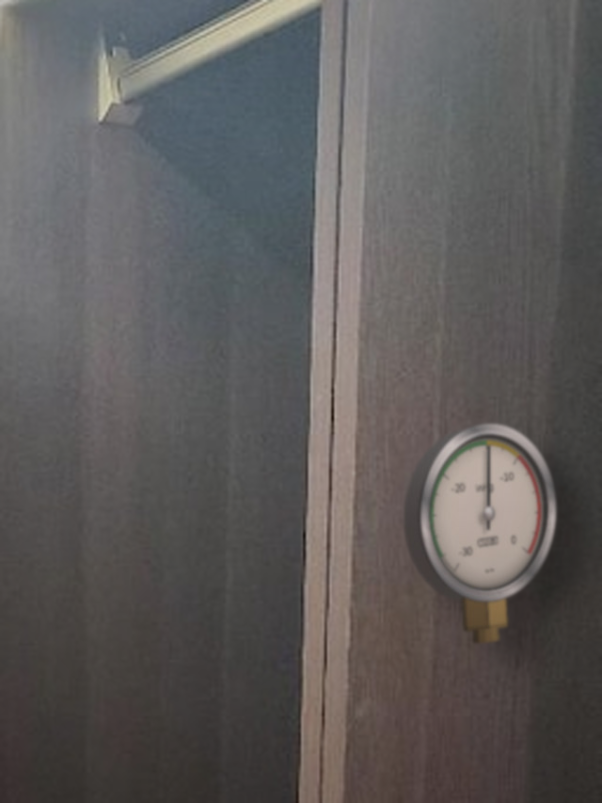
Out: value=-14 unit=inHg
